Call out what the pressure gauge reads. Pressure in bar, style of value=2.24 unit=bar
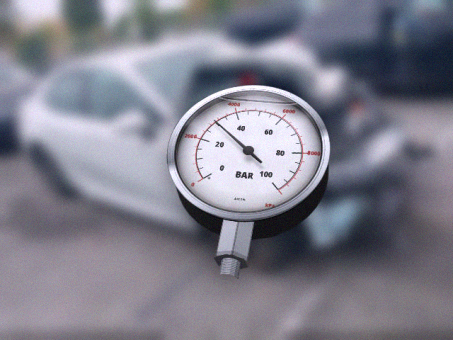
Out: value=30 unit=bar
